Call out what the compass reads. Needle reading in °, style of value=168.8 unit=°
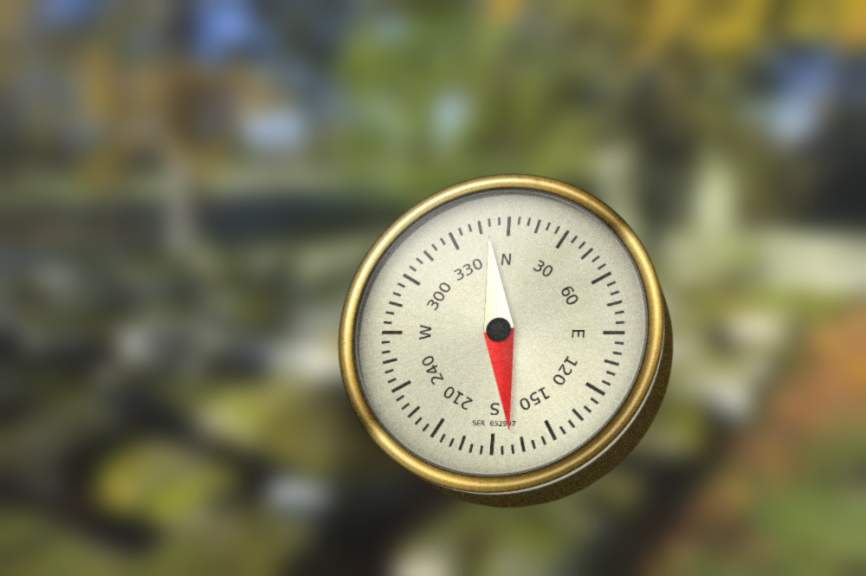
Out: value=170 unit=°
